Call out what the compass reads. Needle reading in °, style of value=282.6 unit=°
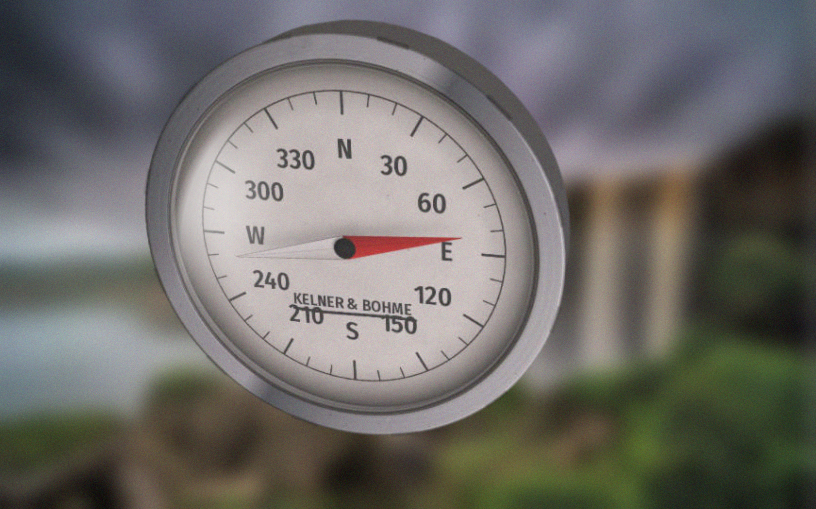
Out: value=80 unit=°
